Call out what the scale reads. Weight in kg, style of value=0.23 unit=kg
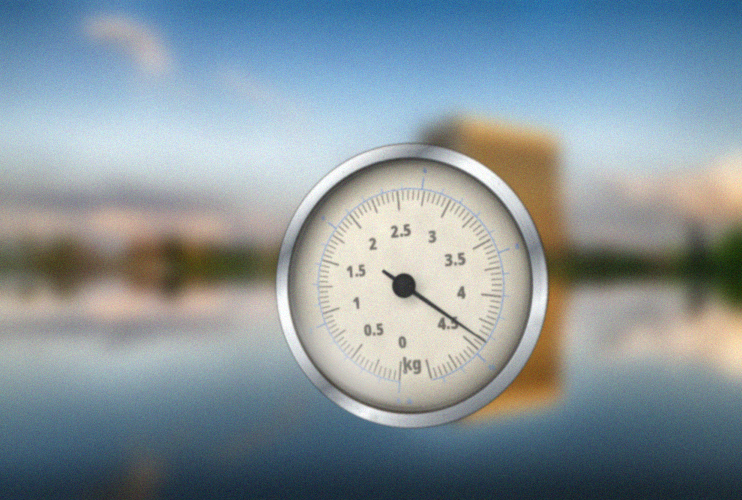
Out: value=4.4 unit=kg
